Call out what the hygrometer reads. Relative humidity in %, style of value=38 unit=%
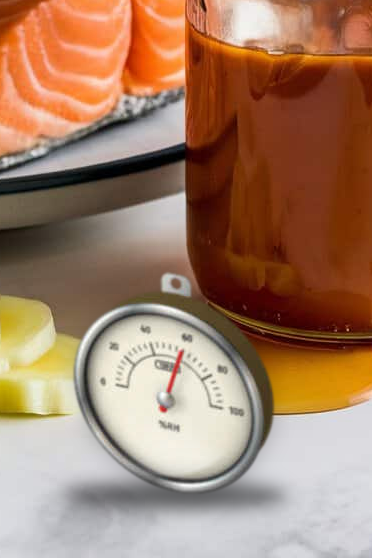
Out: value=60 unit=%
